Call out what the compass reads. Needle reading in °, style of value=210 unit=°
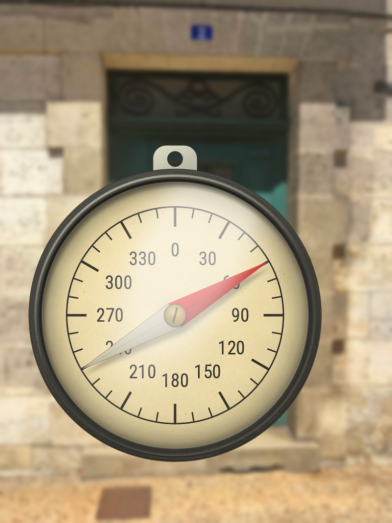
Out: value=60 unit=°
